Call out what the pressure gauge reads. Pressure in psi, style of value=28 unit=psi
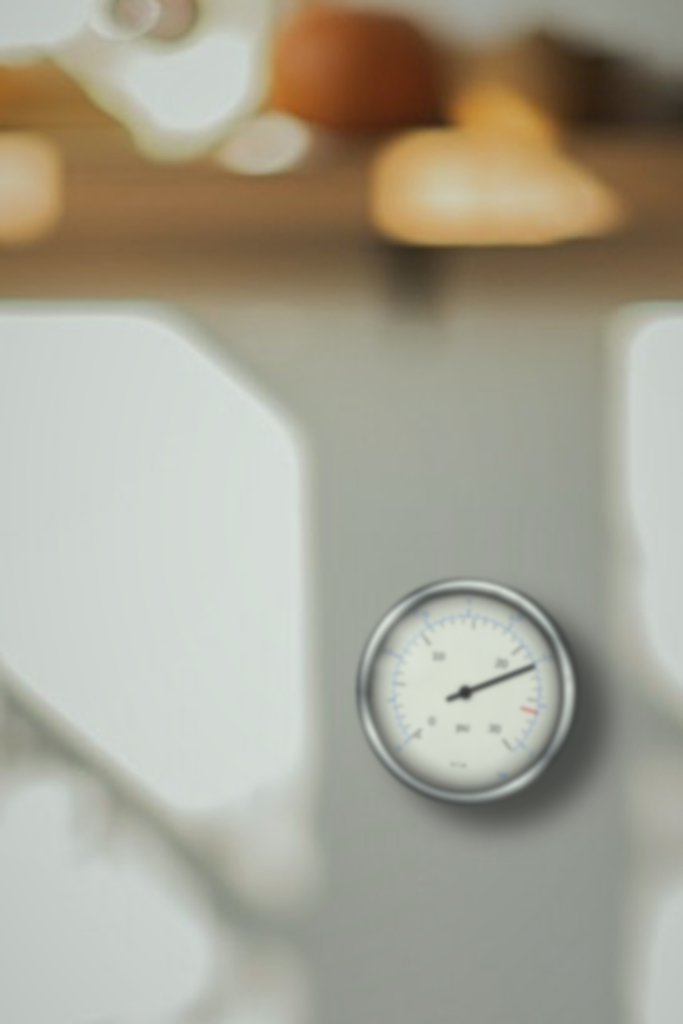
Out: value=22 unit=psi
